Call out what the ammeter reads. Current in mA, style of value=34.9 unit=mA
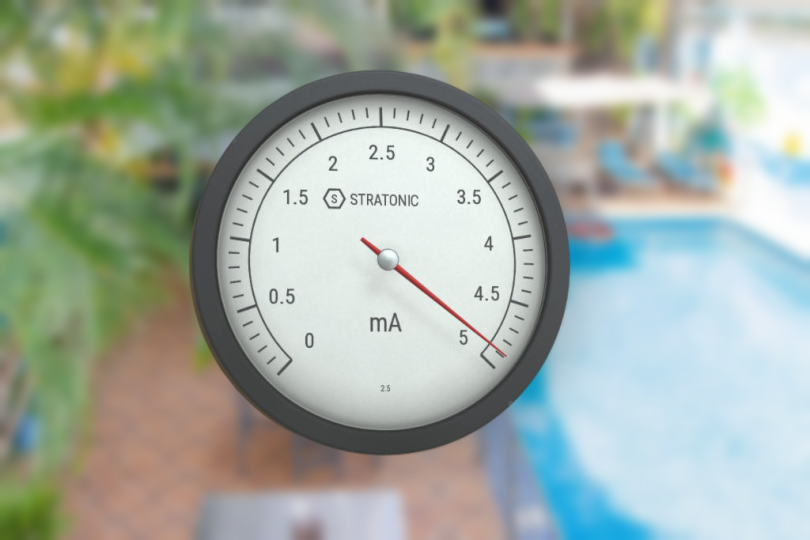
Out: value=4.9 unit=mA
